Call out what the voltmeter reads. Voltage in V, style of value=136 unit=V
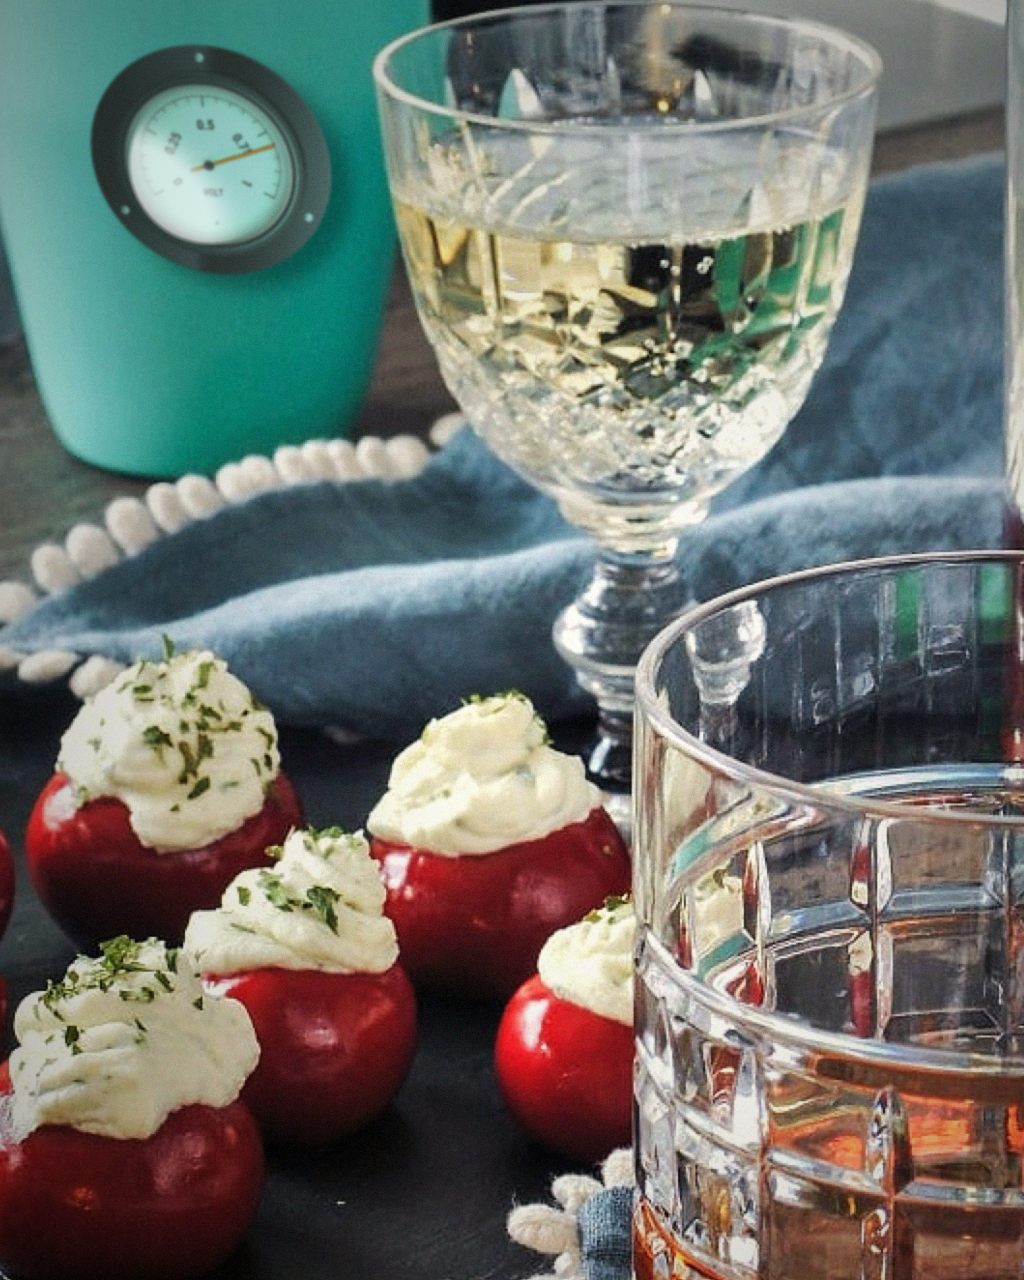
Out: value=0.8 unit=V
